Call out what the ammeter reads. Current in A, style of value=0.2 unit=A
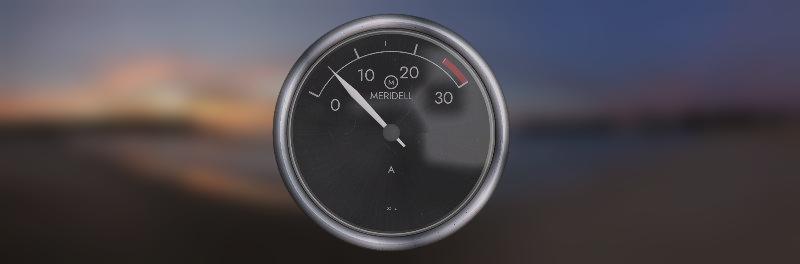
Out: value=5 unit=A
